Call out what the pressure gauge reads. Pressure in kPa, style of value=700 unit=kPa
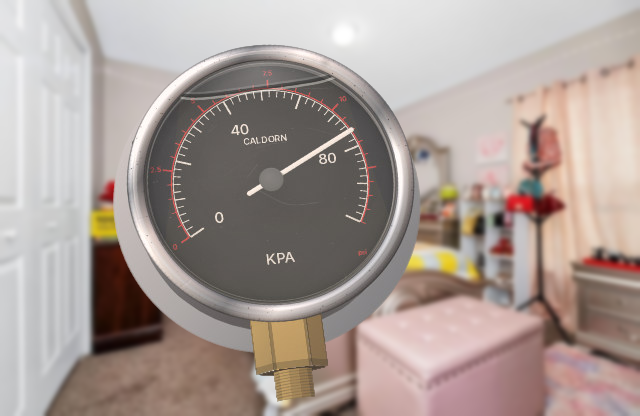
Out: value=76 unit=kPa
